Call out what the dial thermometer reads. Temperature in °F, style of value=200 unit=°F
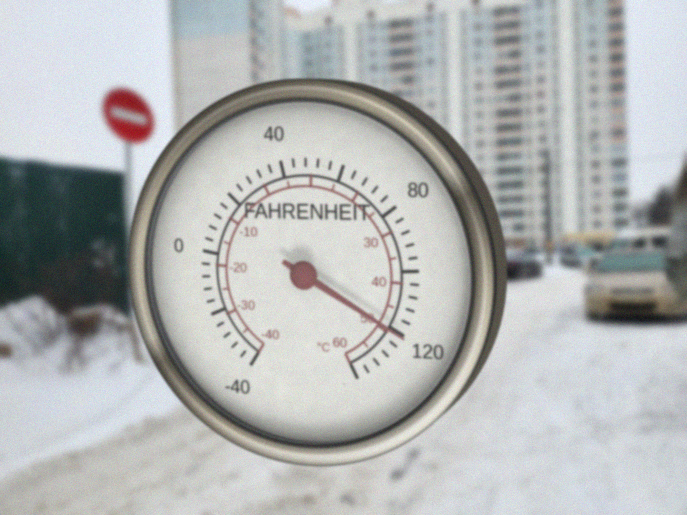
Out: value=120 unit=°F
